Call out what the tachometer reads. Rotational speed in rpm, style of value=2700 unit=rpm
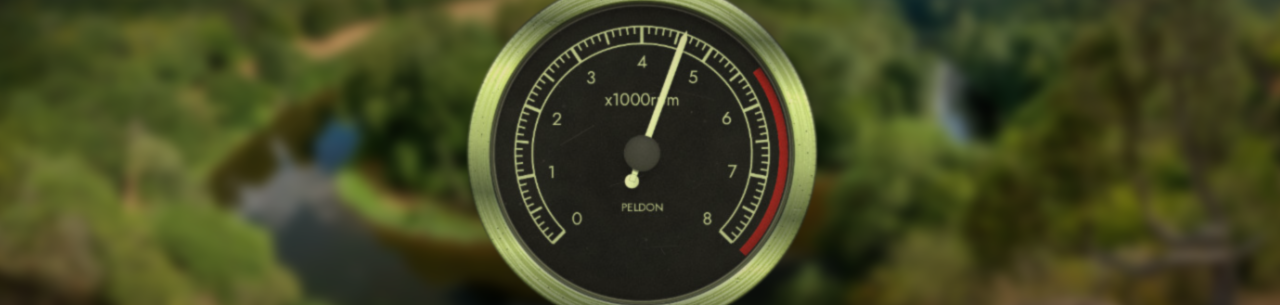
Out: value=4600 unit=rpm
